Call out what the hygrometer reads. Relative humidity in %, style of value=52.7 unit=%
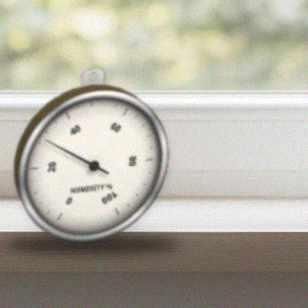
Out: value=30 unit=%
